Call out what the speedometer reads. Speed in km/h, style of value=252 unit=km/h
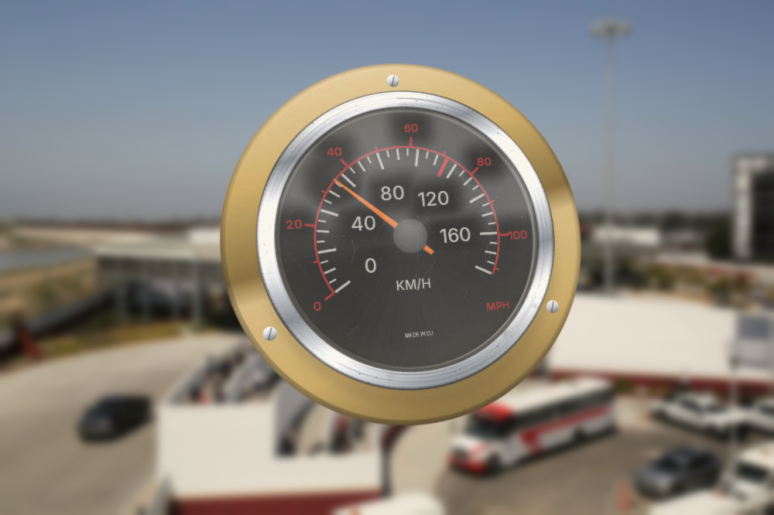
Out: value=55 unit=km/h
